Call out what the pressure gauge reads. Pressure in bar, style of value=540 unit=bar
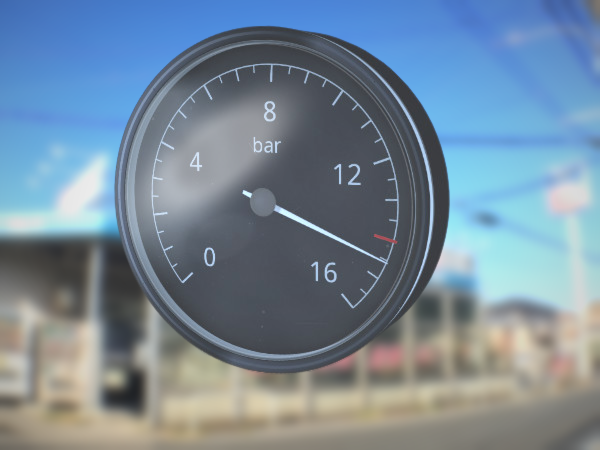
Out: value=14.5 unit=bar
